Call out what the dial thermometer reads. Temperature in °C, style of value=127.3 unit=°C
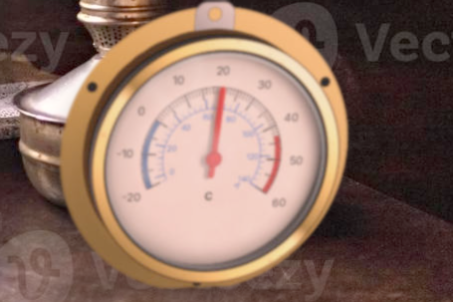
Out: value=20 unit=°C
